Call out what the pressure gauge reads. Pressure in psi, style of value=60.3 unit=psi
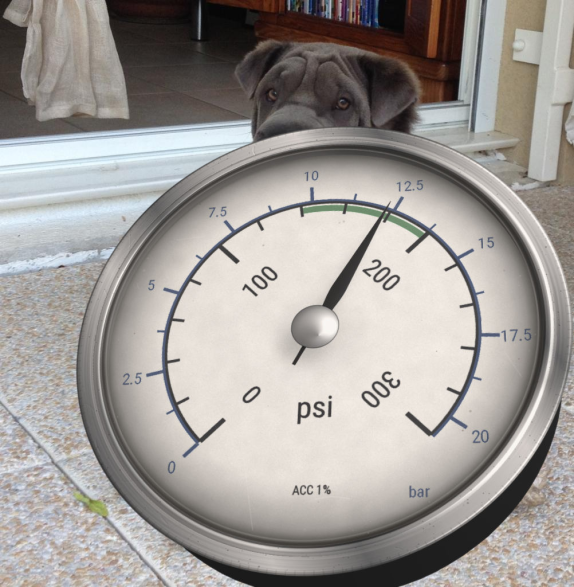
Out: value=180 unit=psi
